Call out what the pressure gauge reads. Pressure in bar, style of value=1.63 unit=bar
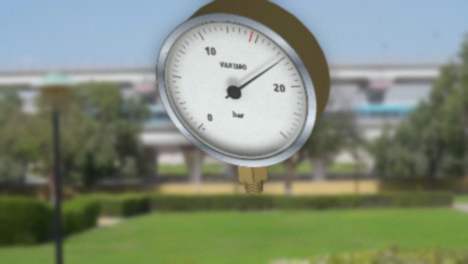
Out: value=17.5 unit=bar
